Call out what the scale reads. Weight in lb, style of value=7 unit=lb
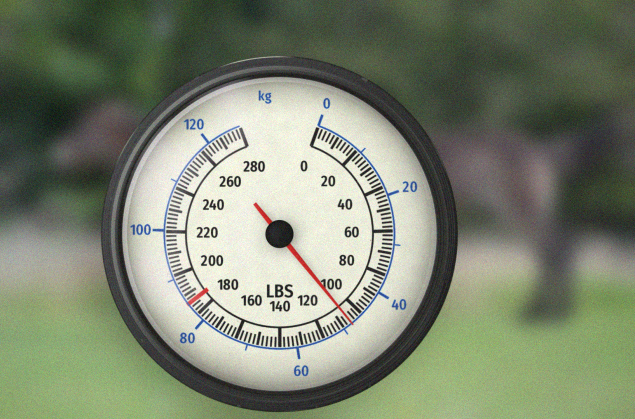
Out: value=106 unit=lb
